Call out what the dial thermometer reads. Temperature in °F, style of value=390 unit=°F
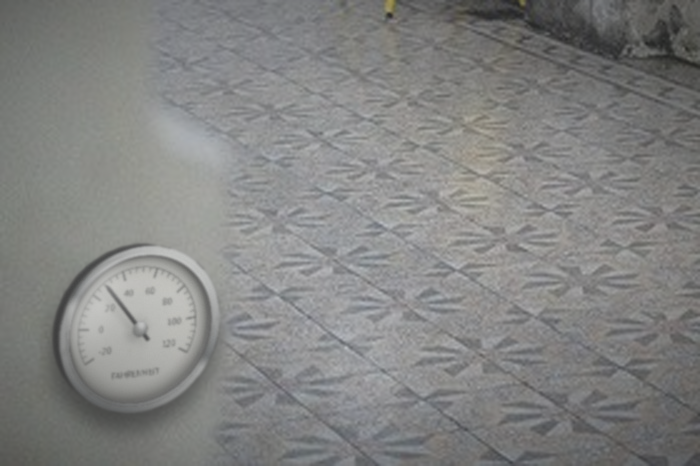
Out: value=28 unit=°F
